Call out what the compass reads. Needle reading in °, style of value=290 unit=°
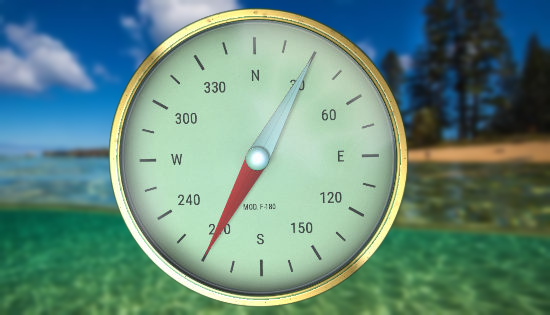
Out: value=210 unit=°
